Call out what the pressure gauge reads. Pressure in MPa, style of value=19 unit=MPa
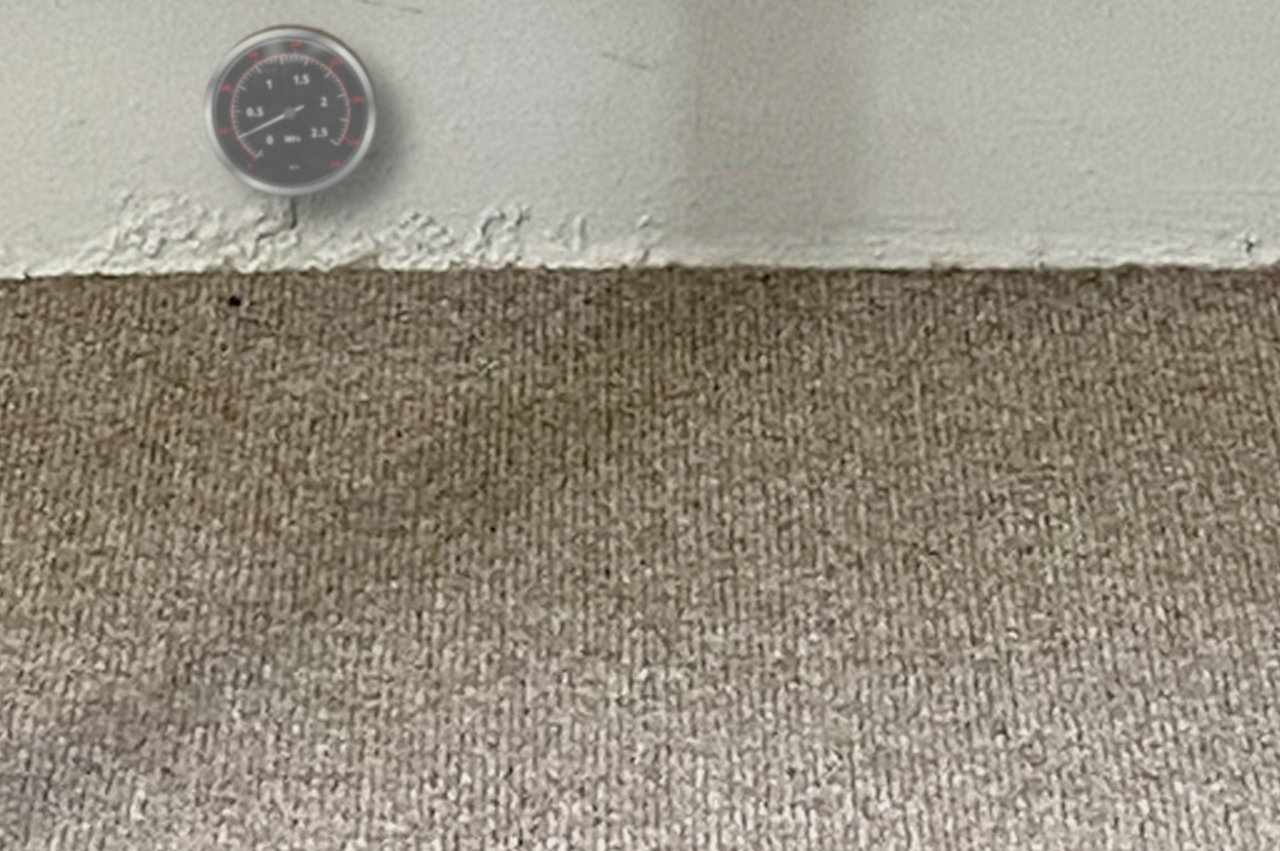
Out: value=0.25 unit=MPa
